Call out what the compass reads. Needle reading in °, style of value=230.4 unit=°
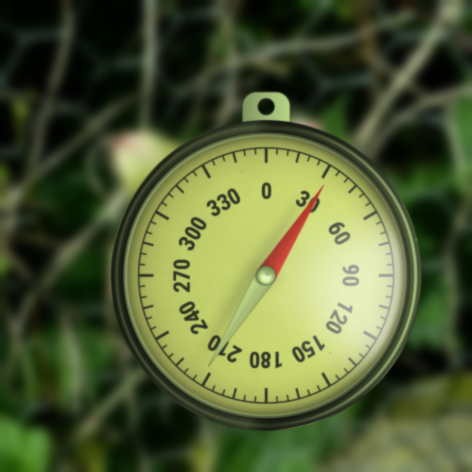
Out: value=32.5 unit=°
